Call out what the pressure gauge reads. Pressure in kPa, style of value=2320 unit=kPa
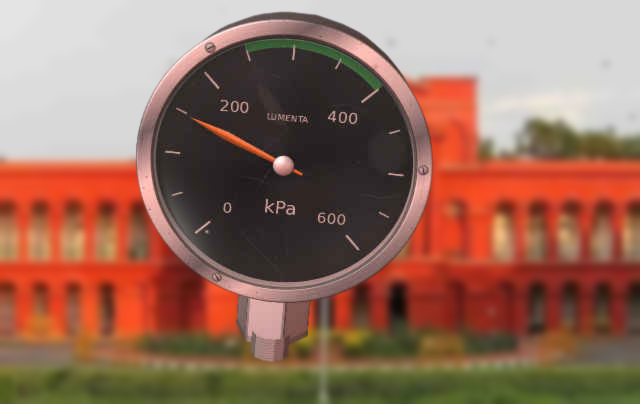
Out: value=150 unit=kPa
